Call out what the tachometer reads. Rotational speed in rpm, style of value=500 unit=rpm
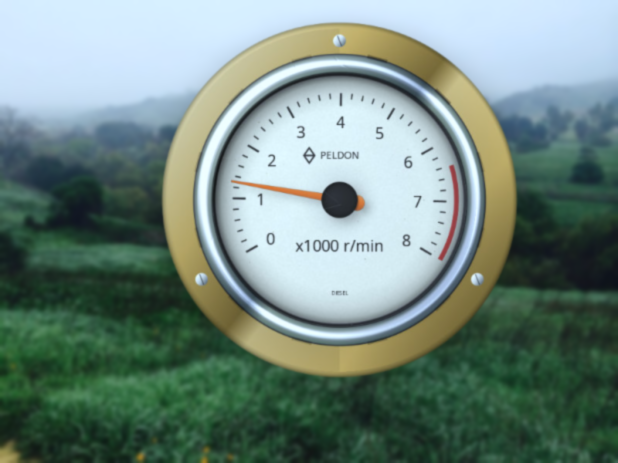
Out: value=1300 unit=rpm
